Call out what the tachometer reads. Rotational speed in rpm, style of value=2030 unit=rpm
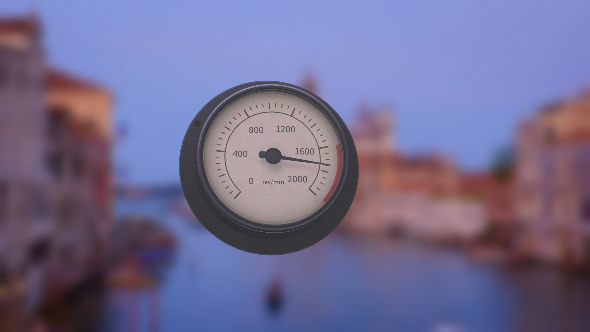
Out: value=1750 unit=rpm
